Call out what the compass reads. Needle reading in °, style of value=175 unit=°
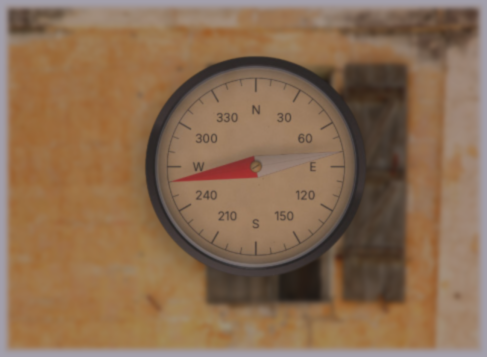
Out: value=260 unit=°
